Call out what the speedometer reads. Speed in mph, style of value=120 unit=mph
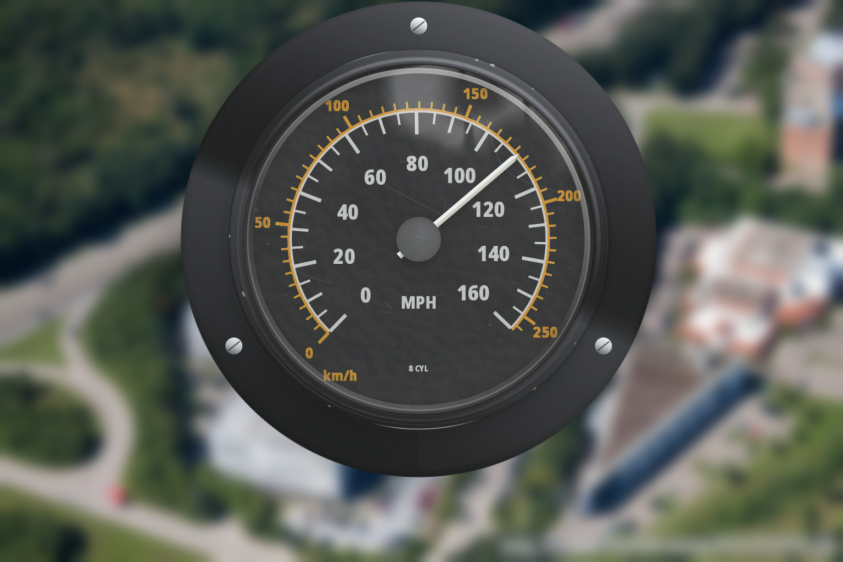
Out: value=110 unit=mph
